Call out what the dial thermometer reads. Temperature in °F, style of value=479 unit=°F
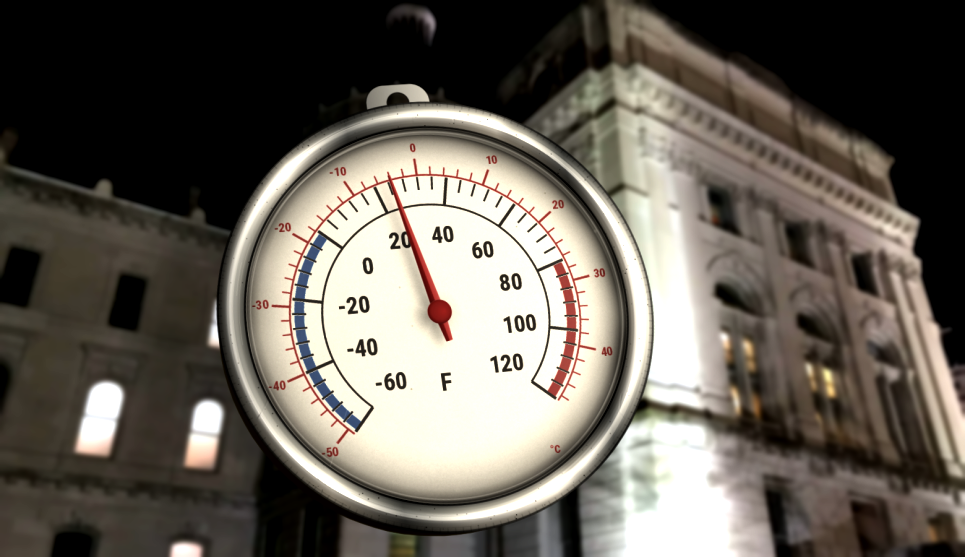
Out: value=24 unit=°F
